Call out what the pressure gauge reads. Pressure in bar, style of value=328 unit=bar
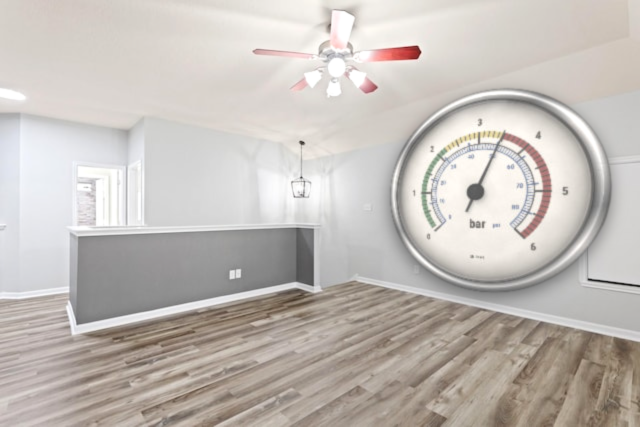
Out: value=3.5 unit=bar
